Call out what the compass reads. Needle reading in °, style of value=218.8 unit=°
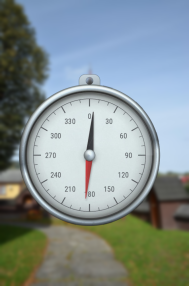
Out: value=185 unit=°
